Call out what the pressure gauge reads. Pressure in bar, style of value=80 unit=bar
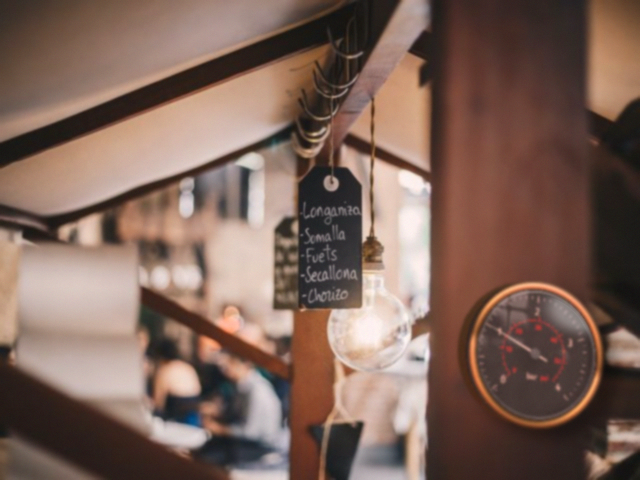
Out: value=1 unit=bar
